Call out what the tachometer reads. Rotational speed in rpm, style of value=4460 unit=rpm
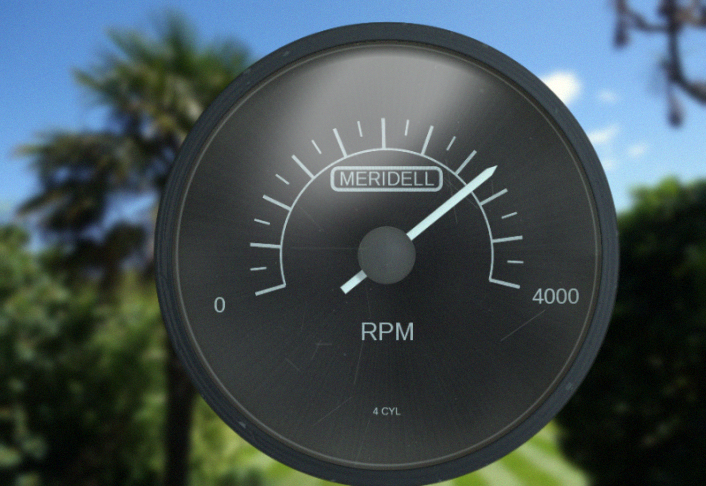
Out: value=3000 unit=rpm
